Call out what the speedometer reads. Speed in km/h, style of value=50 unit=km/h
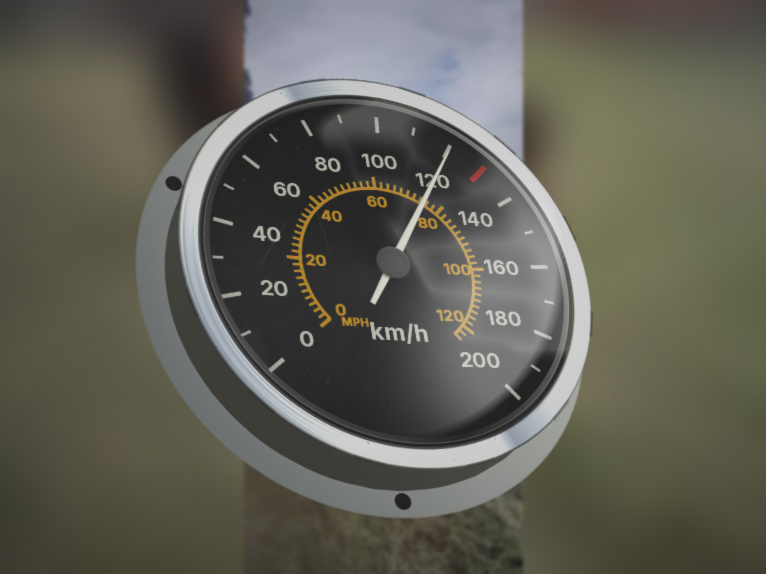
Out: value=120 unit=km/h
